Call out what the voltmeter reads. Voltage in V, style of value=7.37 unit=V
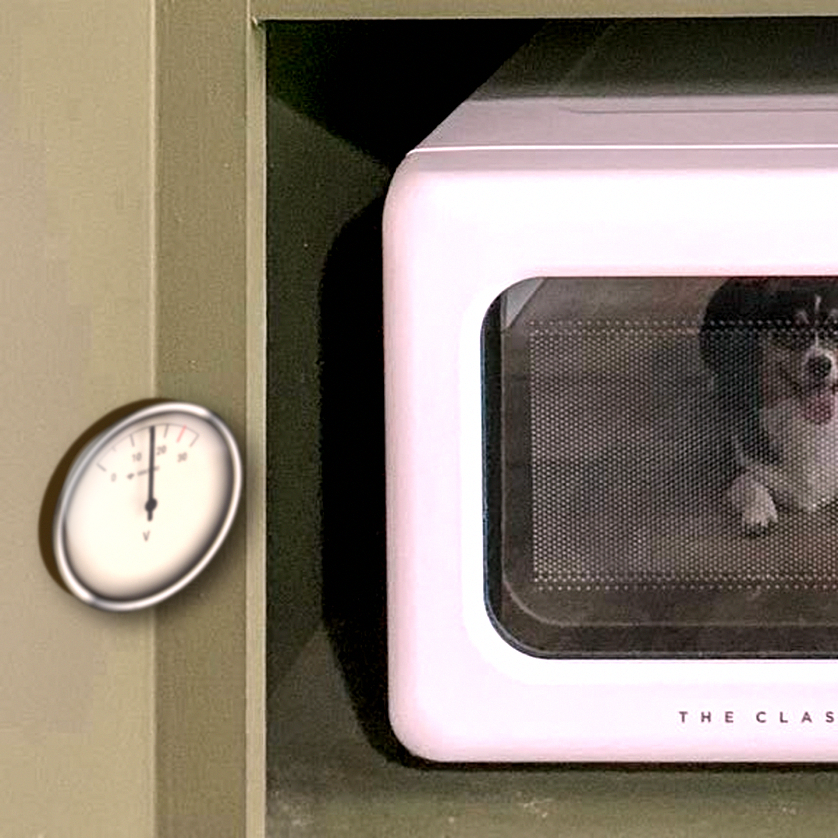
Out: value=15 unit=V
